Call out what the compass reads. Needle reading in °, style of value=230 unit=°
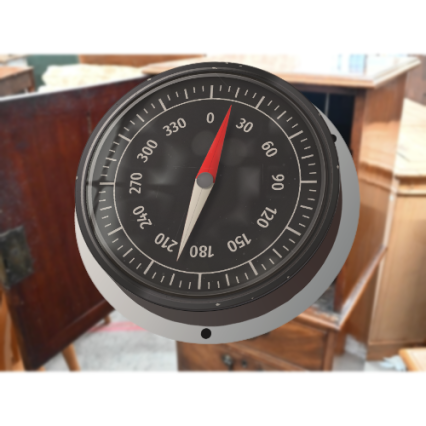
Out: value=15 unit=°
